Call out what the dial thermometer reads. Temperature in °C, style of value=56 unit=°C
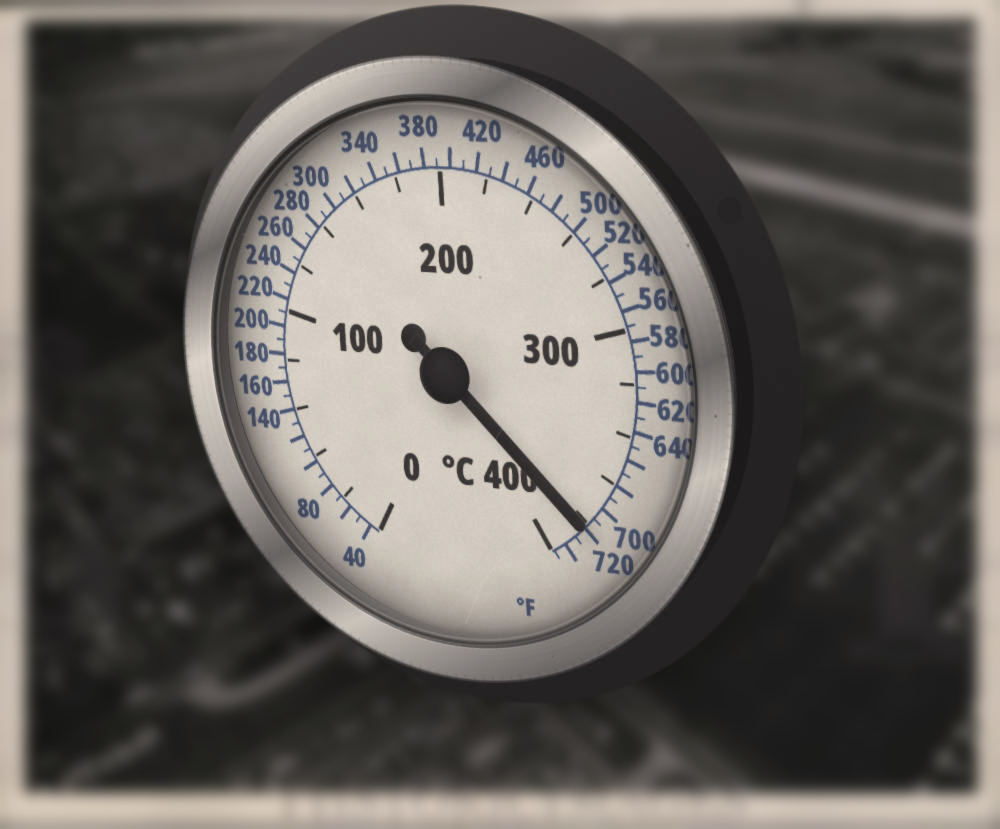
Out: value=380 unit=°C
